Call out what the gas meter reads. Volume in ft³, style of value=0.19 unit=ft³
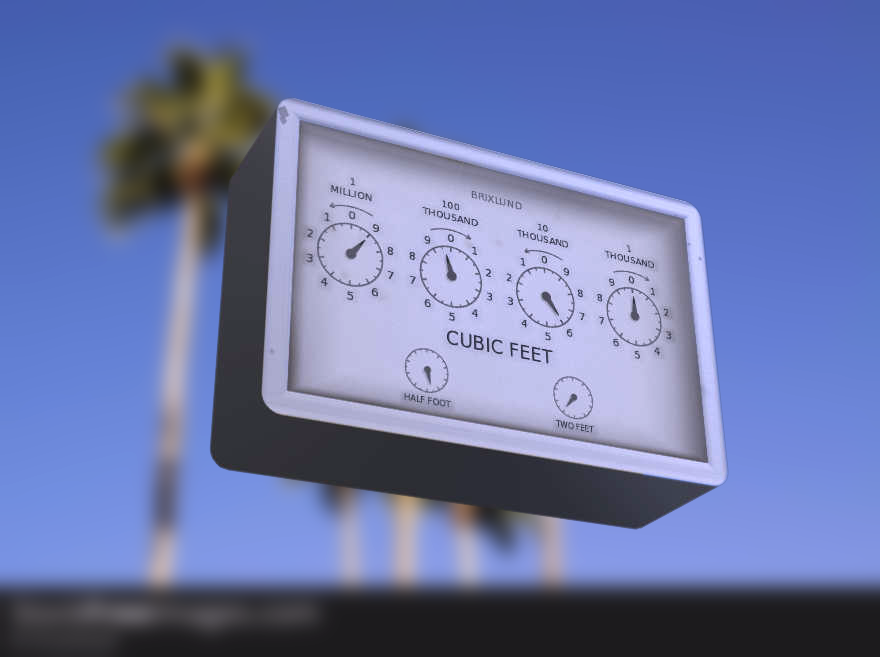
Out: value=896000 unit=ft³
